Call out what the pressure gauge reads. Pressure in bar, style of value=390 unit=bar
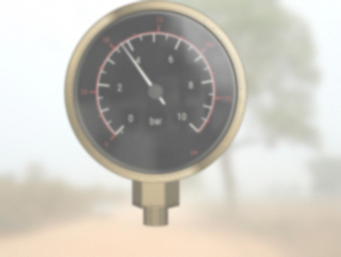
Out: value=3.75 unit=bar
